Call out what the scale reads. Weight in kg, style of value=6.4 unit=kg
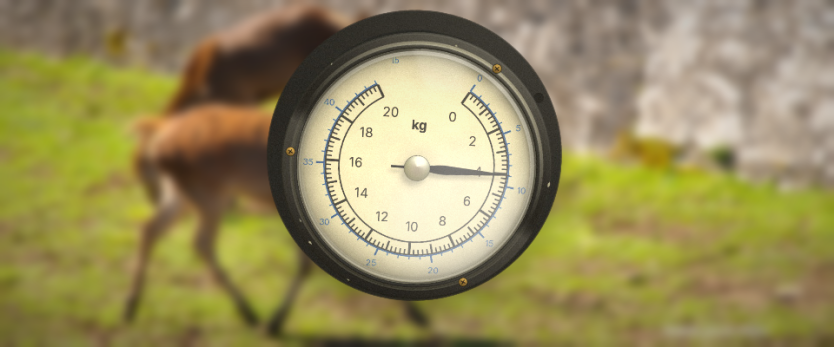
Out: value=4 unit=kg
